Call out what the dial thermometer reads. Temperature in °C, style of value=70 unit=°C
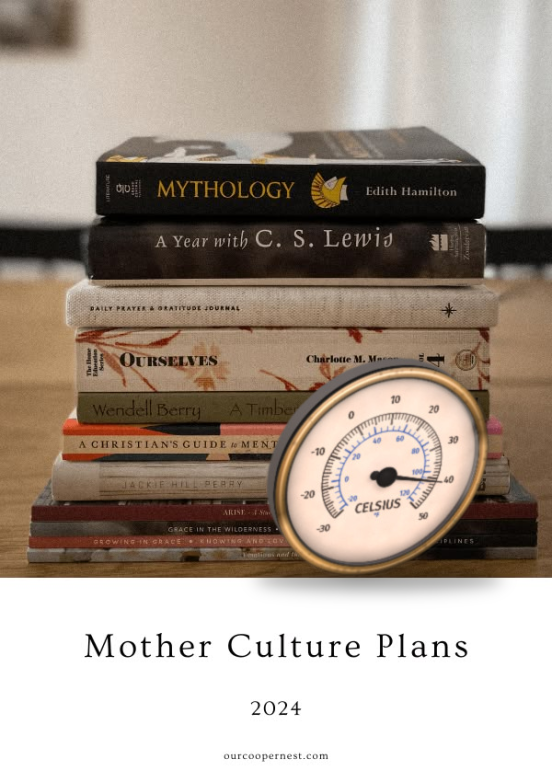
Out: value=40 unit=°C
